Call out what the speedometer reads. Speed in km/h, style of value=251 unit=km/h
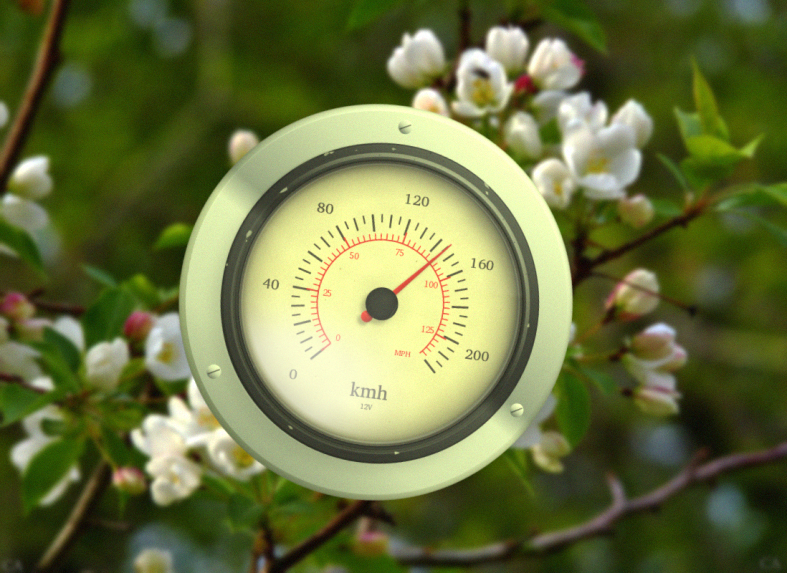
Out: value=145 unit=km/h
